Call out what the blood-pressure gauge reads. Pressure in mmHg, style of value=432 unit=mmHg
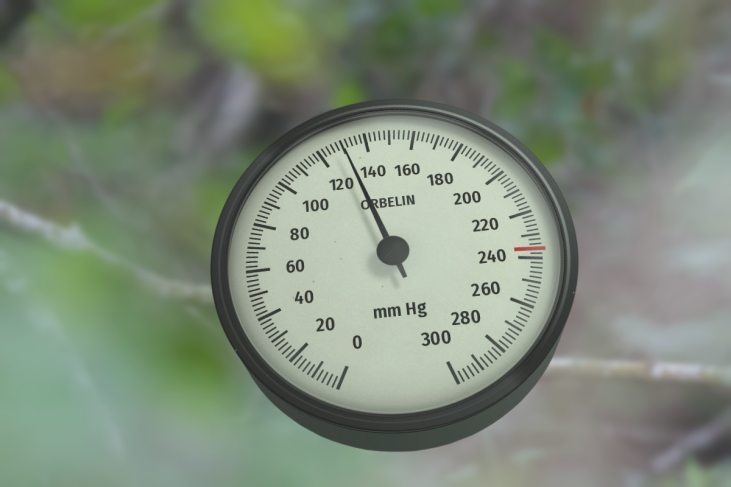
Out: value=130 unit=mmHg
